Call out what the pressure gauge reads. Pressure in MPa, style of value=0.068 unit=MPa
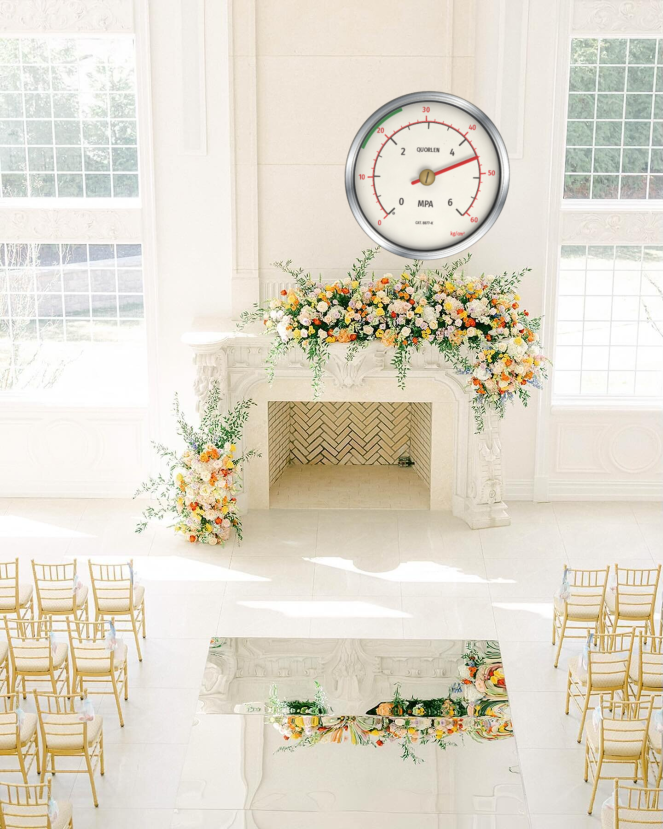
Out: value=4.5 unit=MPa
